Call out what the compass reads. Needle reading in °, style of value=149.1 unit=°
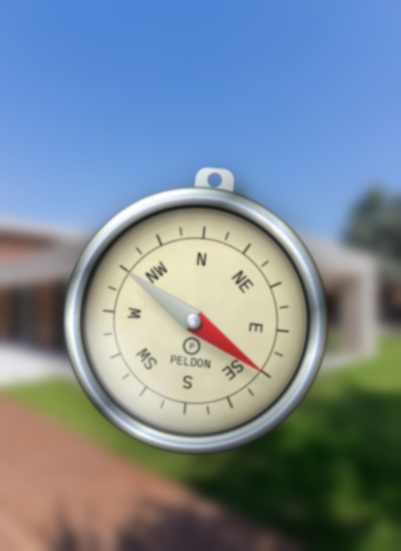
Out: value=120 unit=°
